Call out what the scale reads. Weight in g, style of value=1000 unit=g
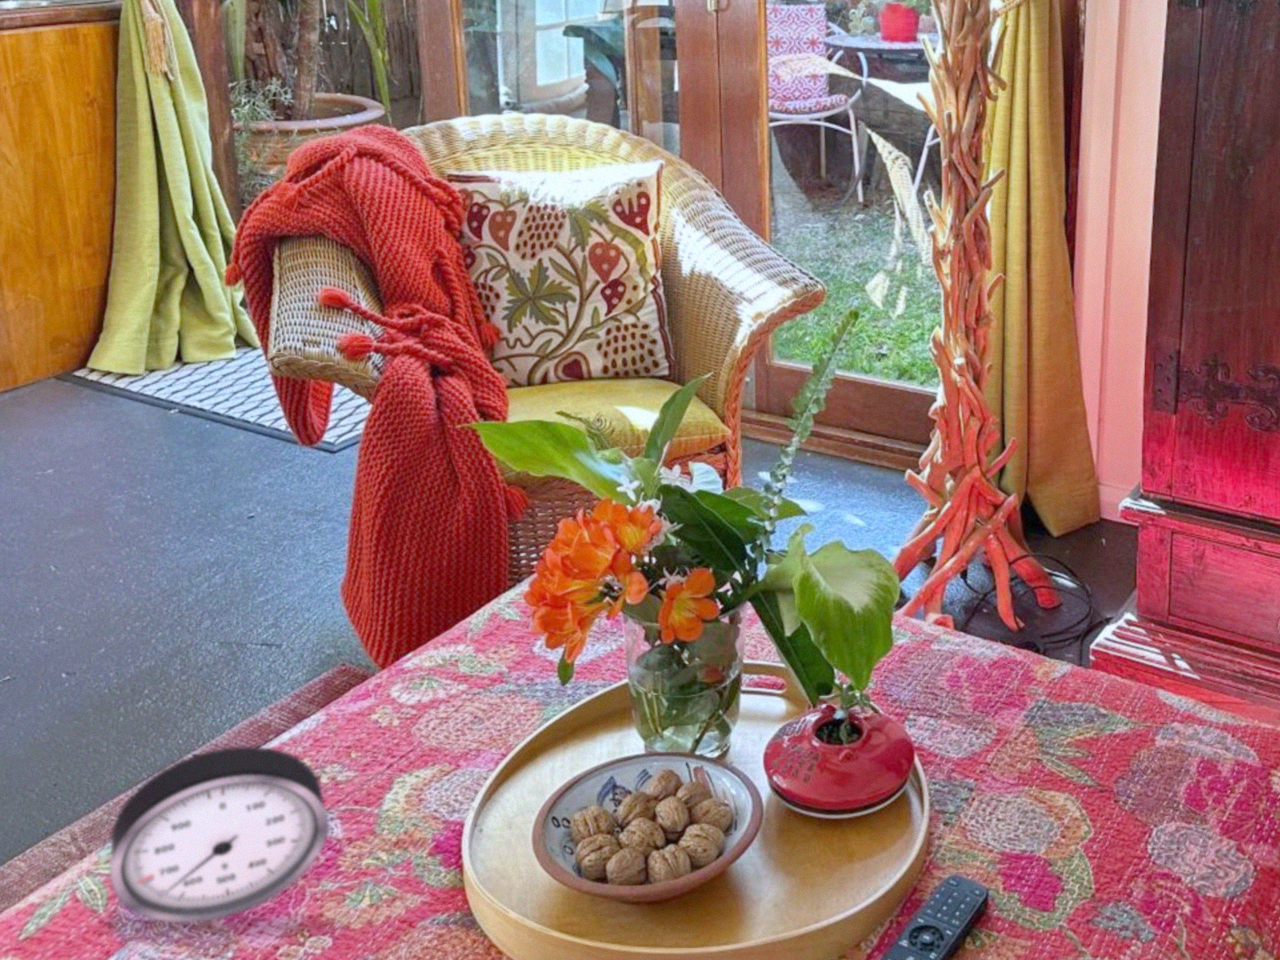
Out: value=650 unit=g
